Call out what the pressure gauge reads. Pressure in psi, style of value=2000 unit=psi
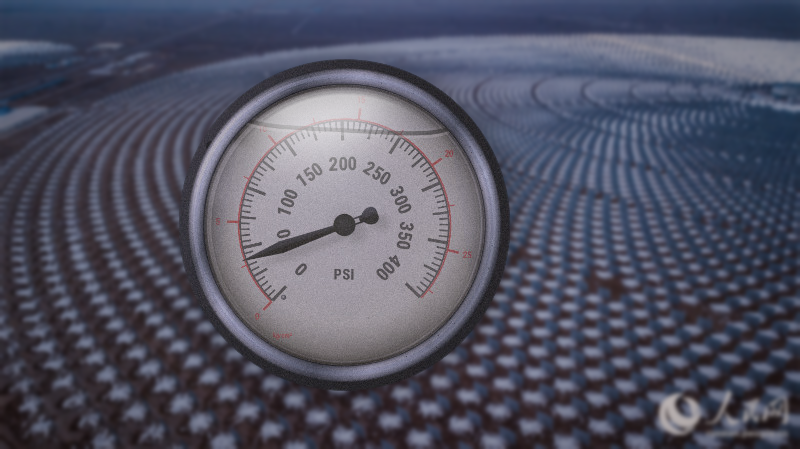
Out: value=40 unit=psi
